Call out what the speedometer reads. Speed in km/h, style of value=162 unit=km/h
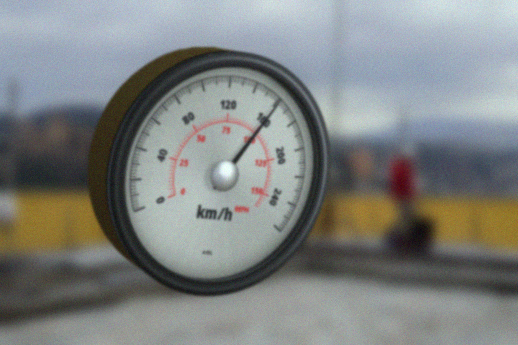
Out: value=160 unit=km/h
